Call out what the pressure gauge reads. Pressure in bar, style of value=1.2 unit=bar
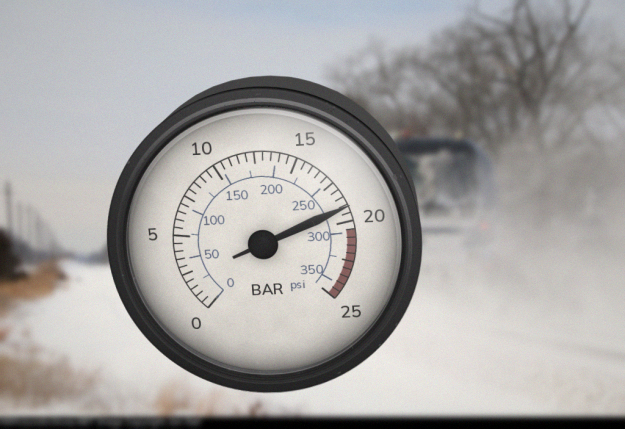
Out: value=19 unit=bar
